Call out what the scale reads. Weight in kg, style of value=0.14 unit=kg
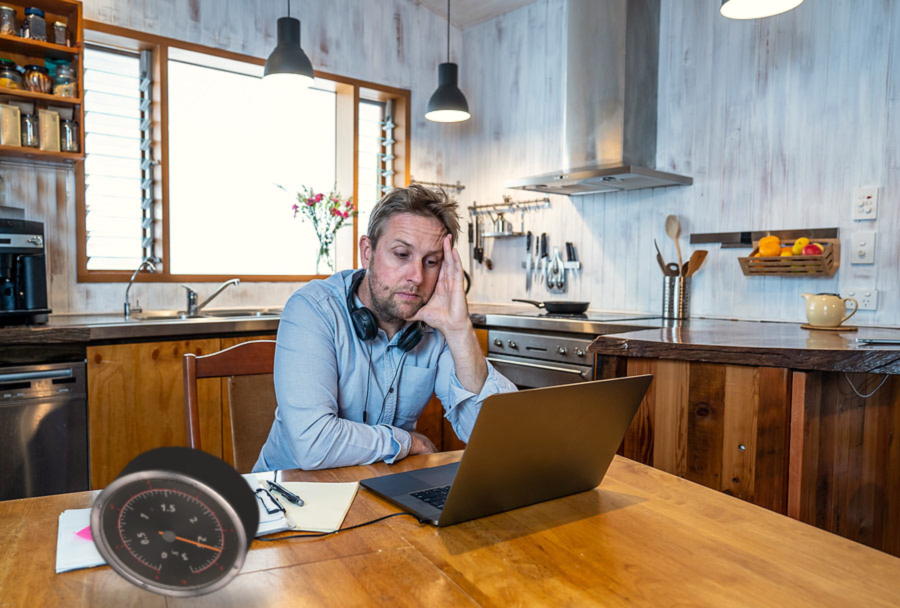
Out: value=2.5 unit=kg
